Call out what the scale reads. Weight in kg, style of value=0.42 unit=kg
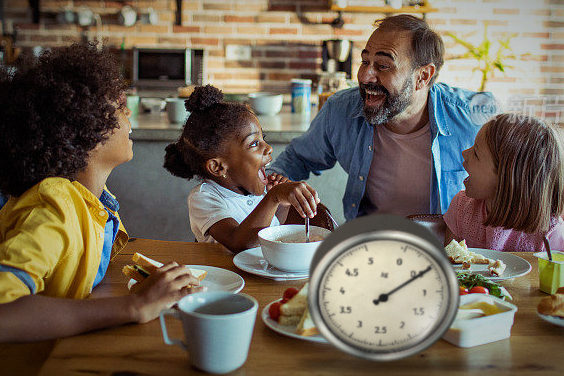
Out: value=0.5 unit=kg
